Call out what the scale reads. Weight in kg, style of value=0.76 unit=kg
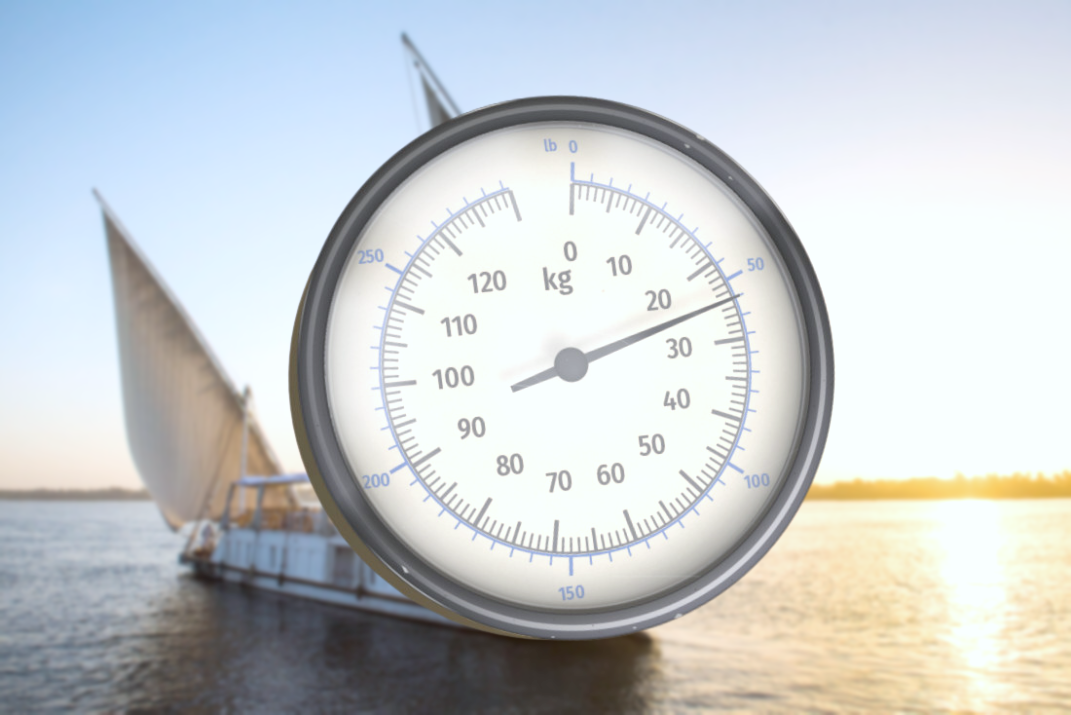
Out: value=25 unit=kg
